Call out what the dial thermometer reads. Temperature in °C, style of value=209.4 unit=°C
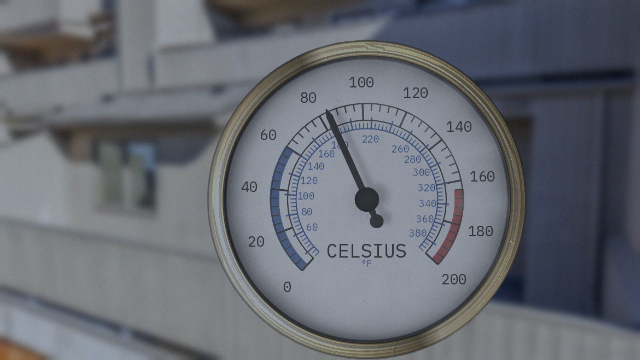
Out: value=84 unit=°C
